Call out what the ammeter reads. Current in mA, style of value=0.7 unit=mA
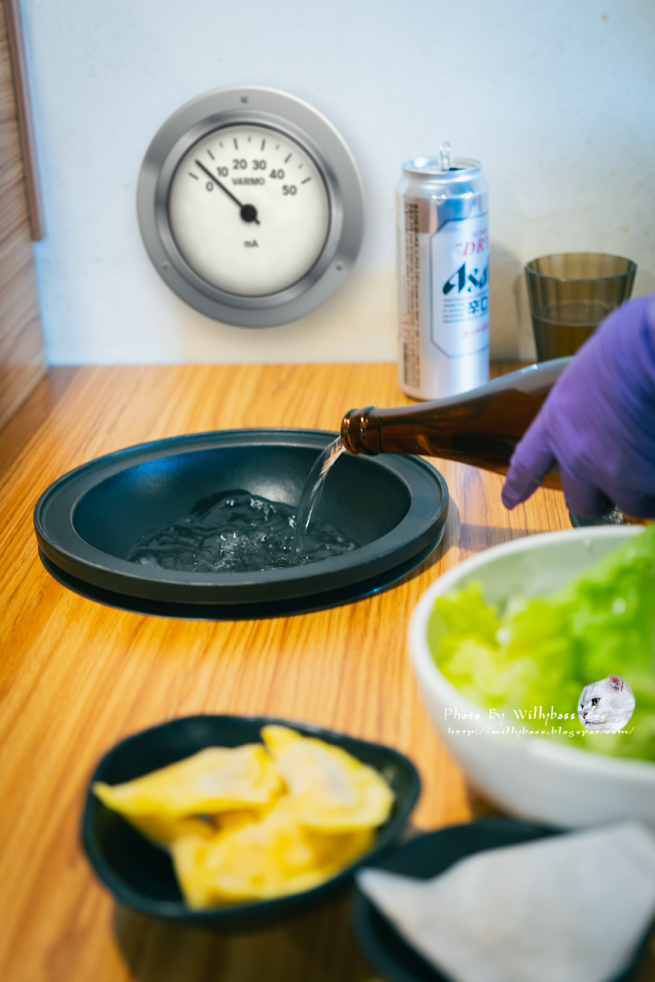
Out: value=5 unit=mA
